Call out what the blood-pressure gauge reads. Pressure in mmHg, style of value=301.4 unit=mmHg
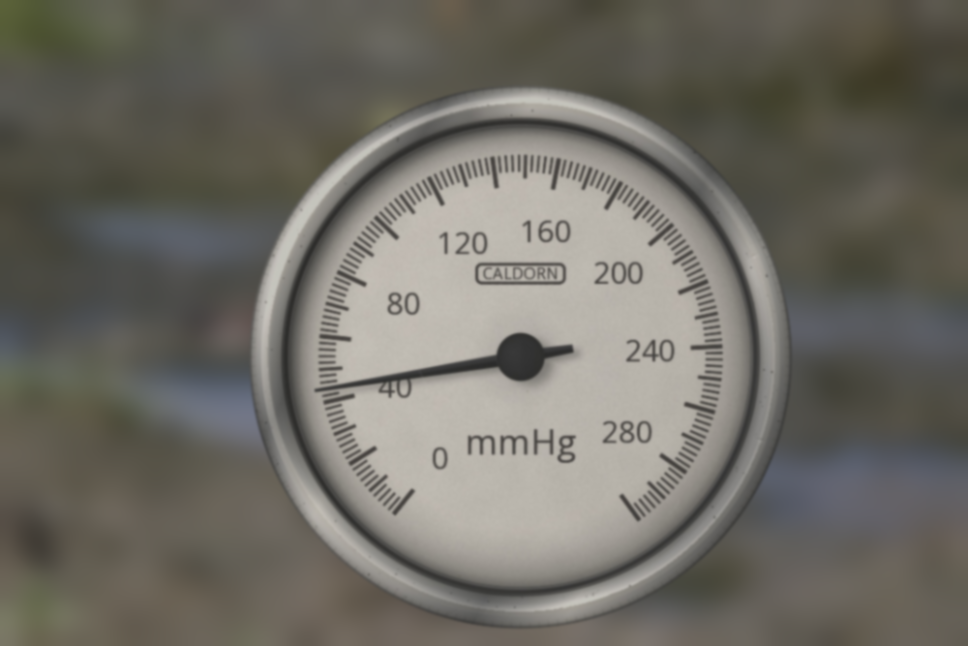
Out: value=44 unit=mmHg
